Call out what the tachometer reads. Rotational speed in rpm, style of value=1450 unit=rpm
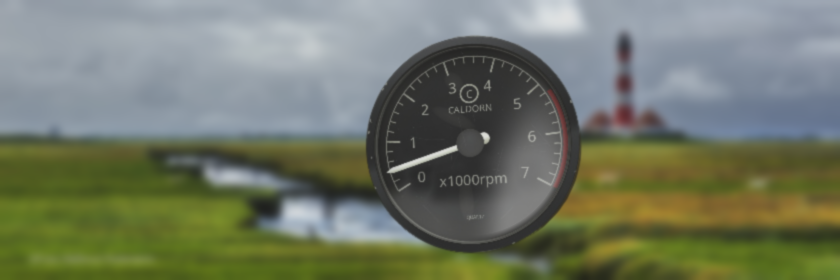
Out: value=400 unit=rpm
